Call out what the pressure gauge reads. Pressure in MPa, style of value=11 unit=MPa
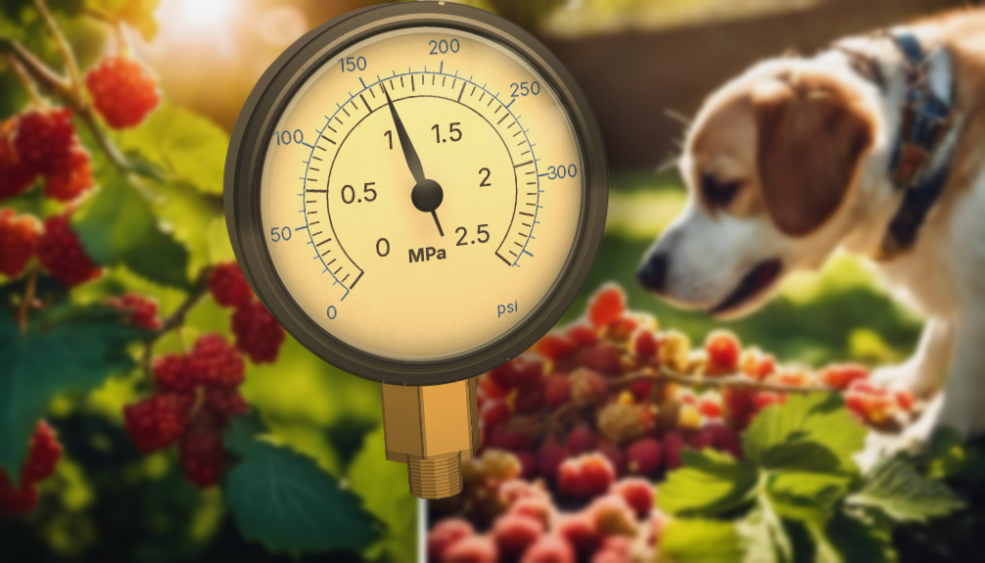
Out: value=1.1 unit=MPa
